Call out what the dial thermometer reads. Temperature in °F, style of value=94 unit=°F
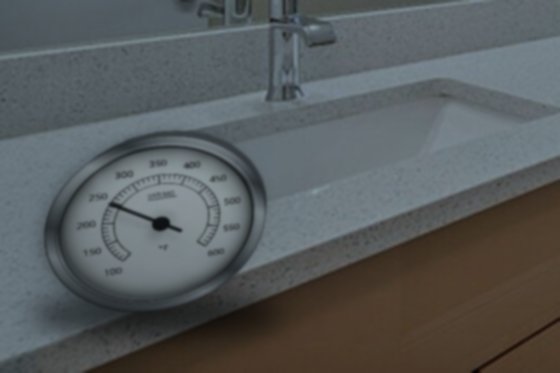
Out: value=250 unit=°F
